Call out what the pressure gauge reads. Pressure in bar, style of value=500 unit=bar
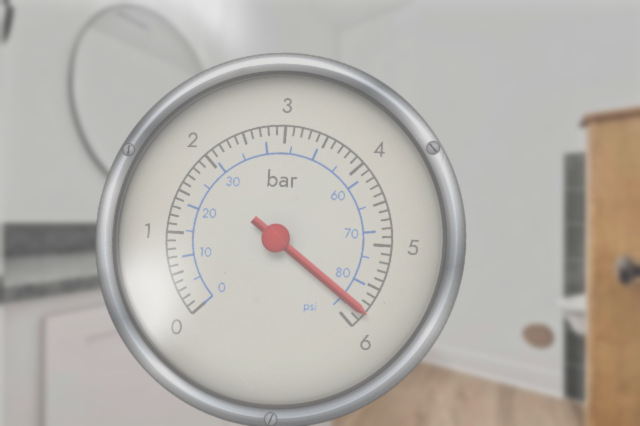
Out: value=5.8 unit=bar
